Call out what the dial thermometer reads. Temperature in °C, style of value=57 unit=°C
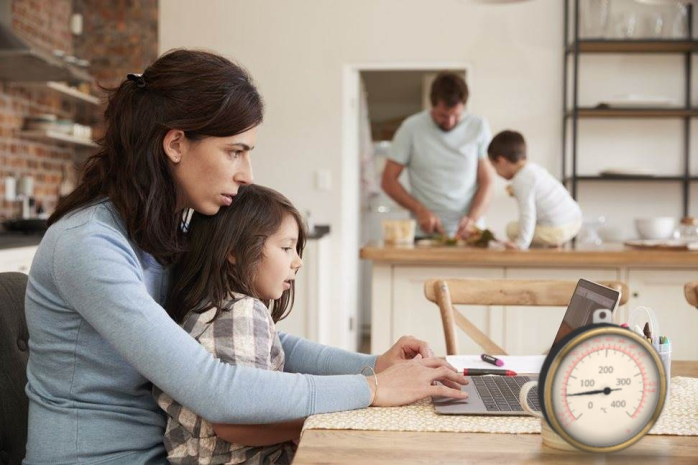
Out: value=60 unit=°C
